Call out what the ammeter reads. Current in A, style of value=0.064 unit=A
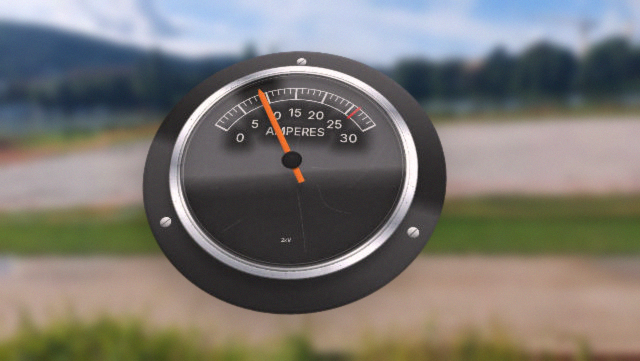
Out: value=9 unit=A
